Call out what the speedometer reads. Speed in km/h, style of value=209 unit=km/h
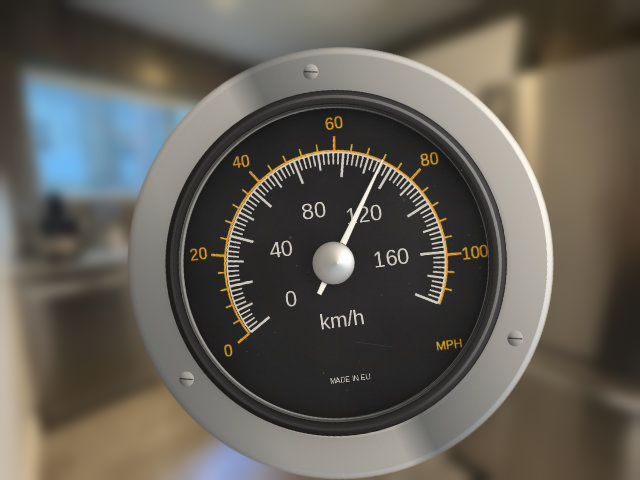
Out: value=116 unit=km/h
